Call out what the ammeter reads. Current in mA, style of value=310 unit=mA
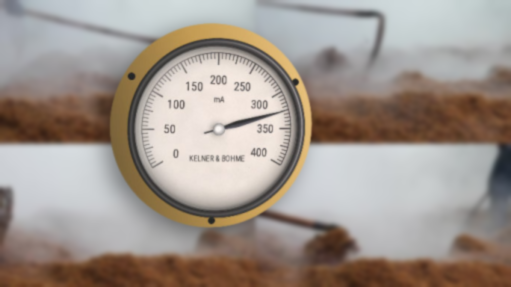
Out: value=325 unit=mA
